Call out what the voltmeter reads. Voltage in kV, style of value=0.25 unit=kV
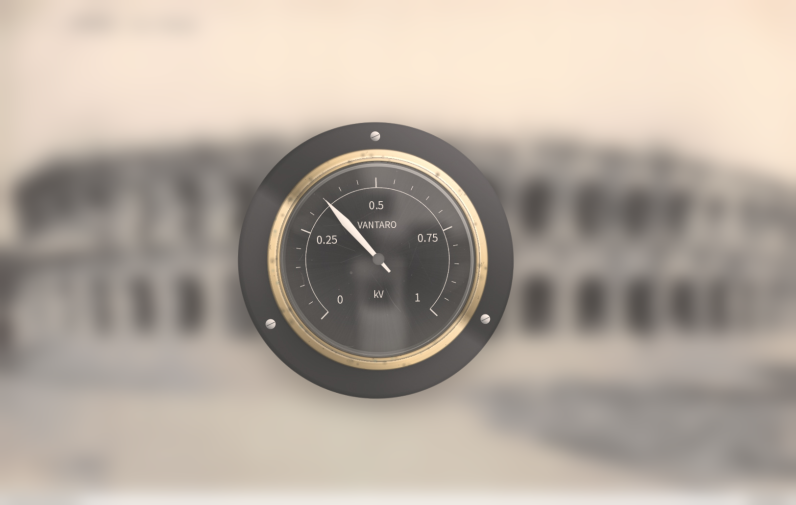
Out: value=0.35 unit=kV
